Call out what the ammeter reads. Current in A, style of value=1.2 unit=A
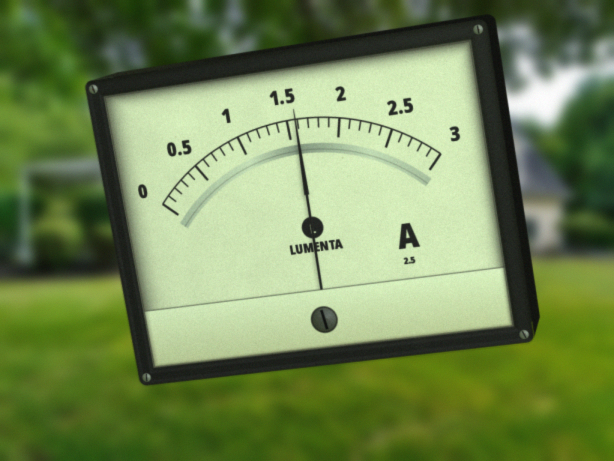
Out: value=1.6 unit=A
